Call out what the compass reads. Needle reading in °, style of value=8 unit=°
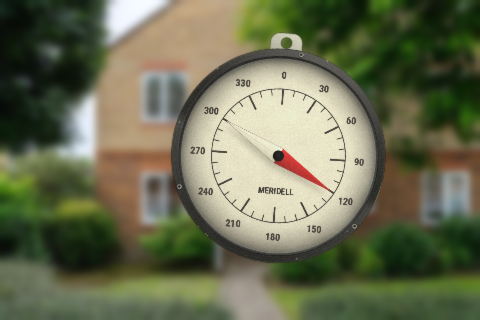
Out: value=120 unit=°
